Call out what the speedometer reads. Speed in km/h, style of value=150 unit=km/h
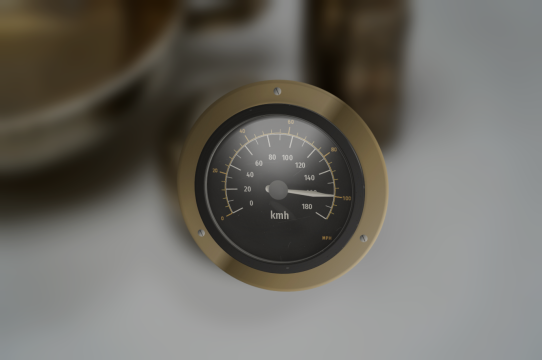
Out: value=160 unit=km/h
